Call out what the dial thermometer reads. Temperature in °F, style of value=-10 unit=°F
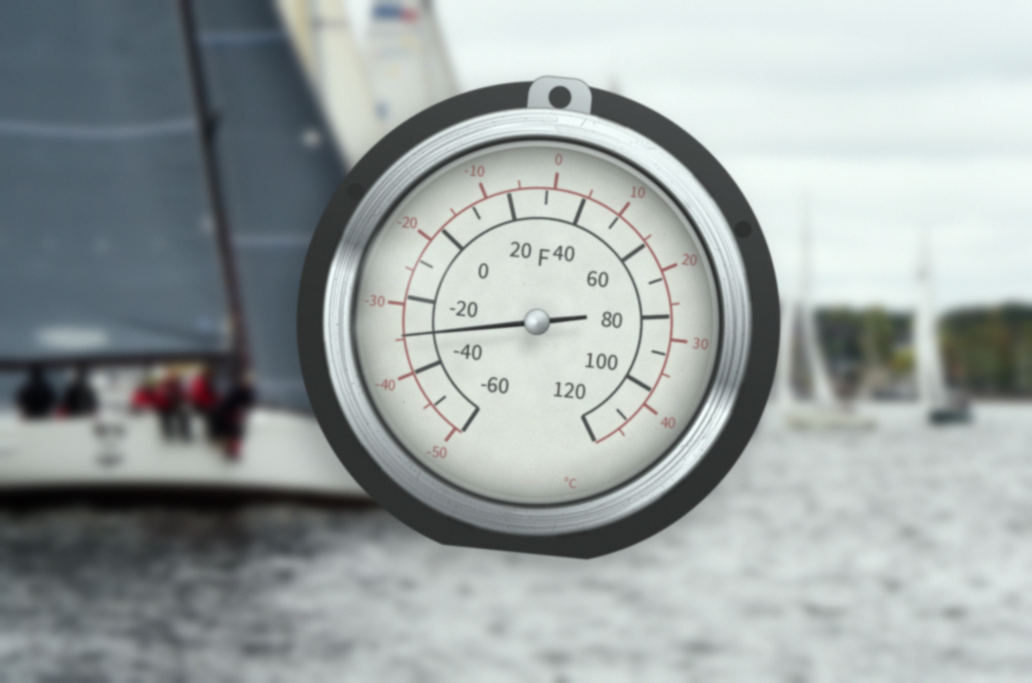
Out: value=-30 unit=°F
